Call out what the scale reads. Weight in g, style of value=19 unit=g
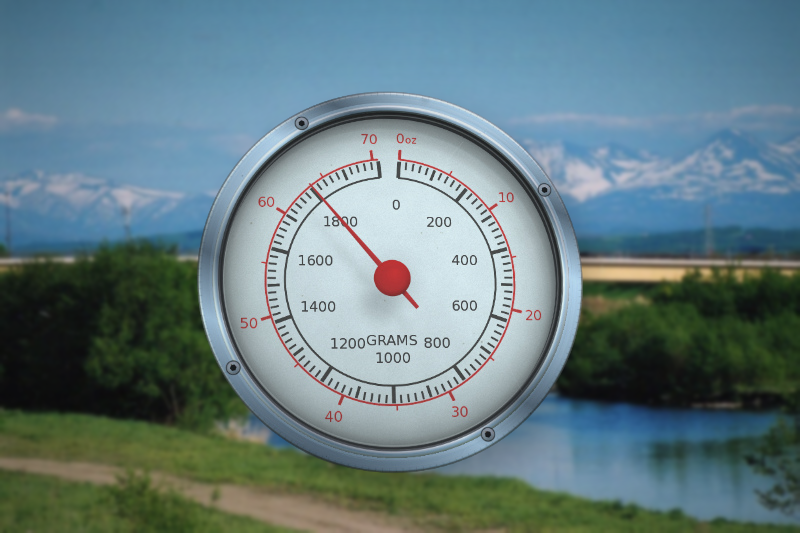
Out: value=1800 unit=g
